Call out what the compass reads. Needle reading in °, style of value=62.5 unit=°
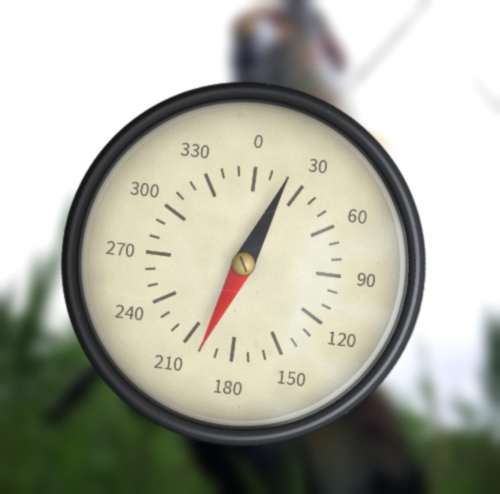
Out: value=200 unit=°
